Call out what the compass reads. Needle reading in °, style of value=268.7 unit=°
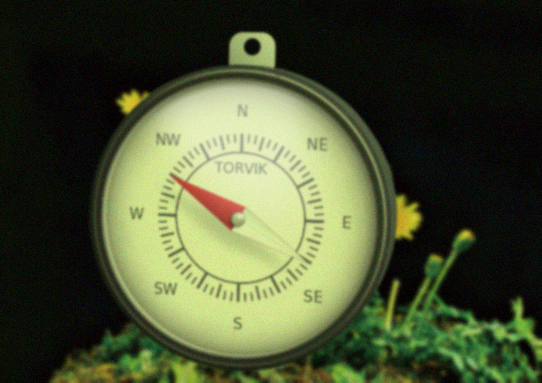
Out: value=300 unit=°
